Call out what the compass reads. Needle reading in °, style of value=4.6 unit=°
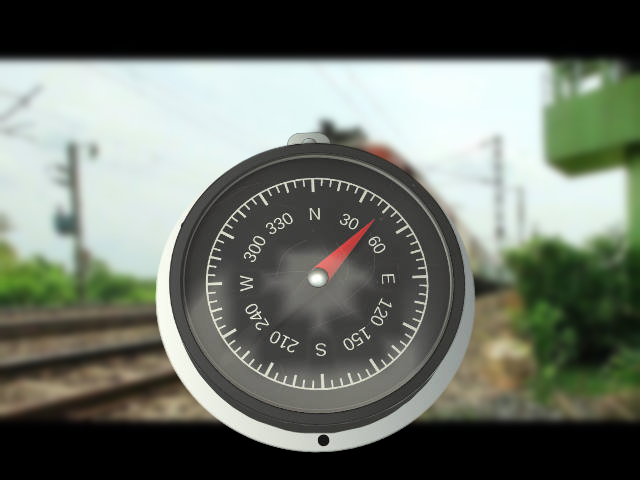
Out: value=45 unit=°
